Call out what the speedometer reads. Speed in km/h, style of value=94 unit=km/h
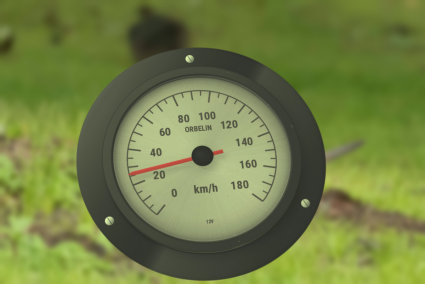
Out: value=25 unit=km/h
